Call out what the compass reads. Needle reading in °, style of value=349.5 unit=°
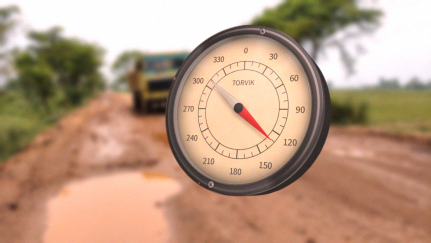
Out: value=130 unit=°
